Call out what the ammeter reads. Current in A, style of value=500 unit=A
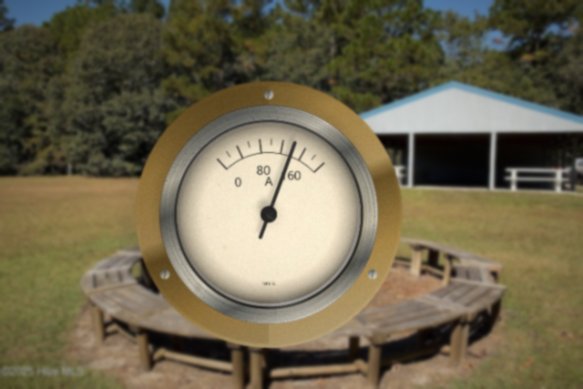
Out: value=140 unit=A
